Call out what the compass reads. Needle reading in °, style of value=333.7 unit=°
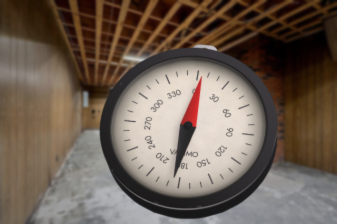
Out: value=5 unit=°
